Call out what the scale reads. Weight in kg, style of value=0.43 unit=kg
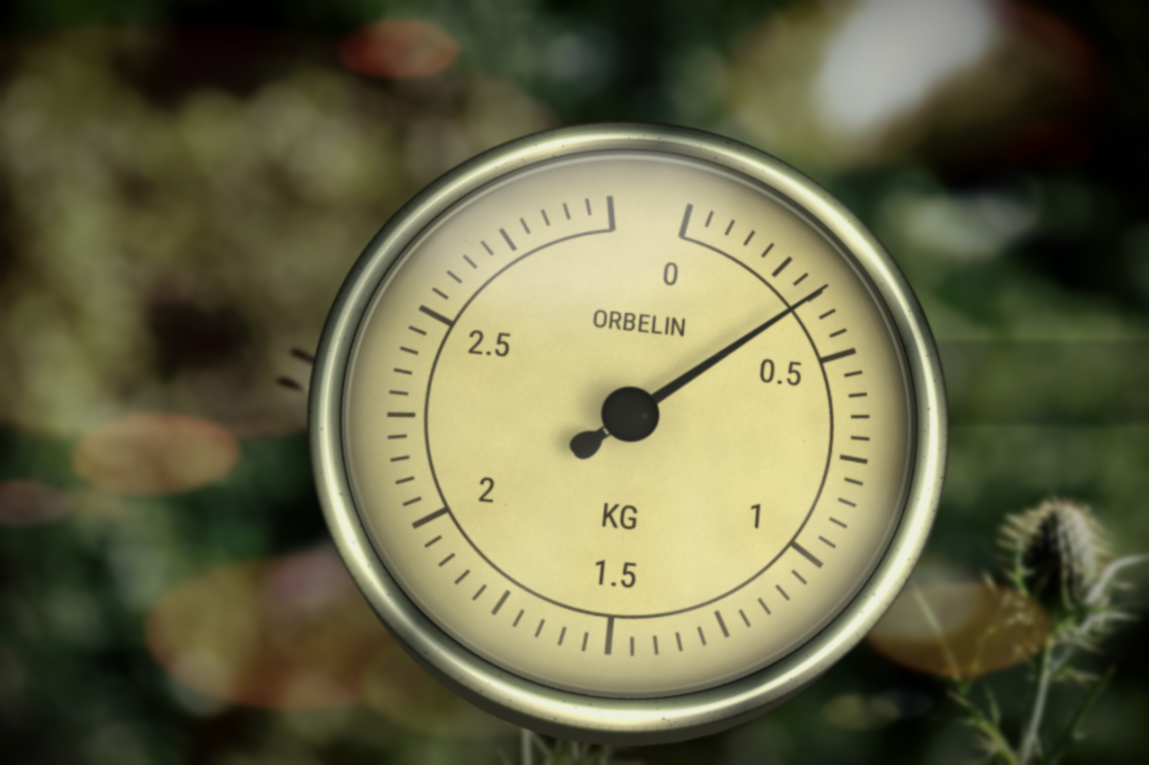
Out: value=0.35 unit=kg
